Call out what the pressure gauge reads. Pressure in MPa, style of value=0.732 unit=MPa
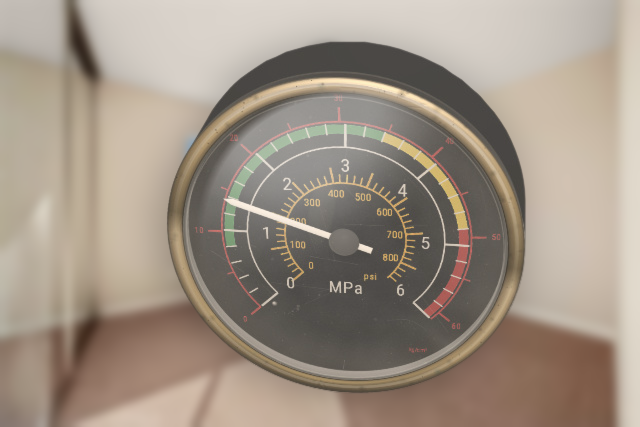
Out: value=1.4 unit=MPa
